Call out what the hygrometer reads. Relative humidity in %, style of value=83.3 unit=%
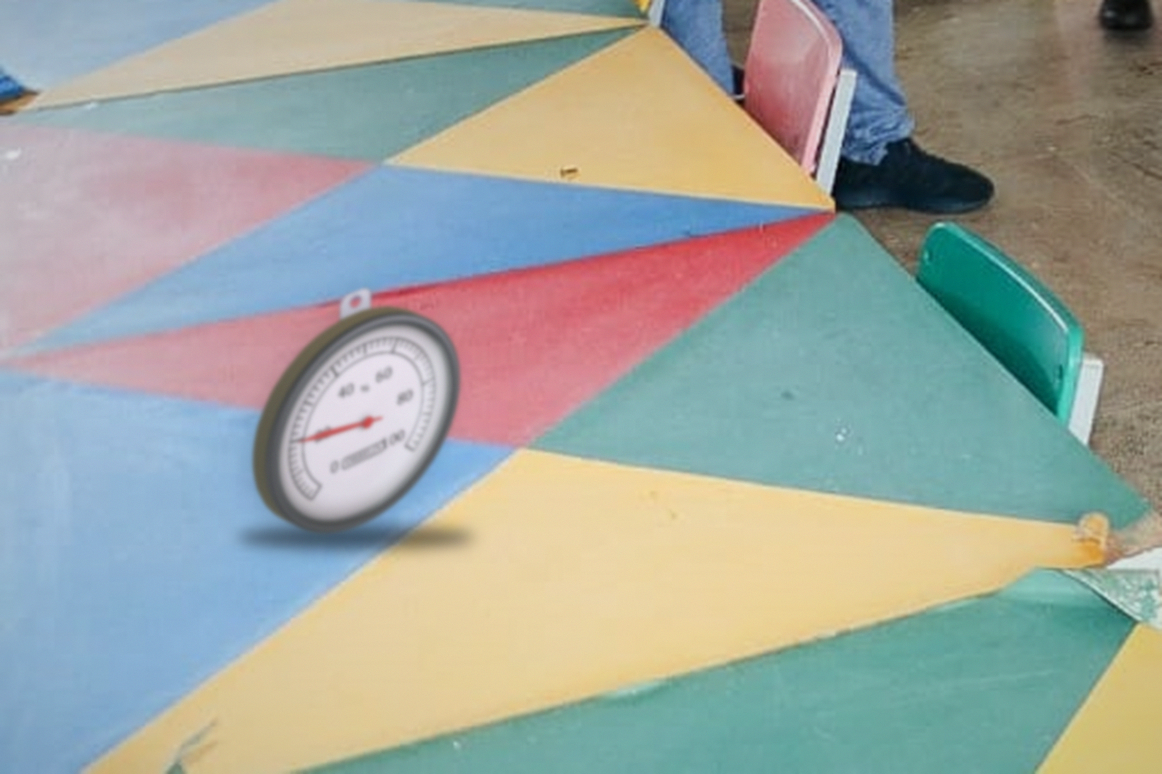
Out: value=20 unit=%
